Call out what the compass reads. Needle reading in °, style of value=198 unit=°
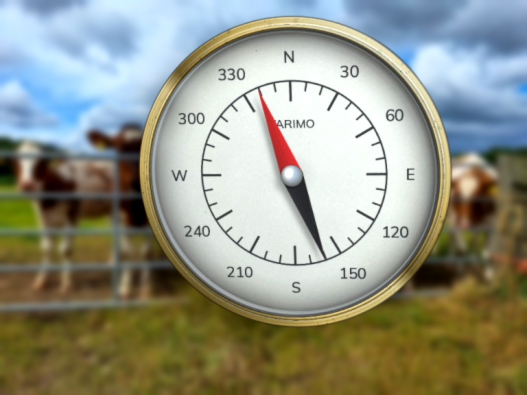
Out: value=340 unit=°
